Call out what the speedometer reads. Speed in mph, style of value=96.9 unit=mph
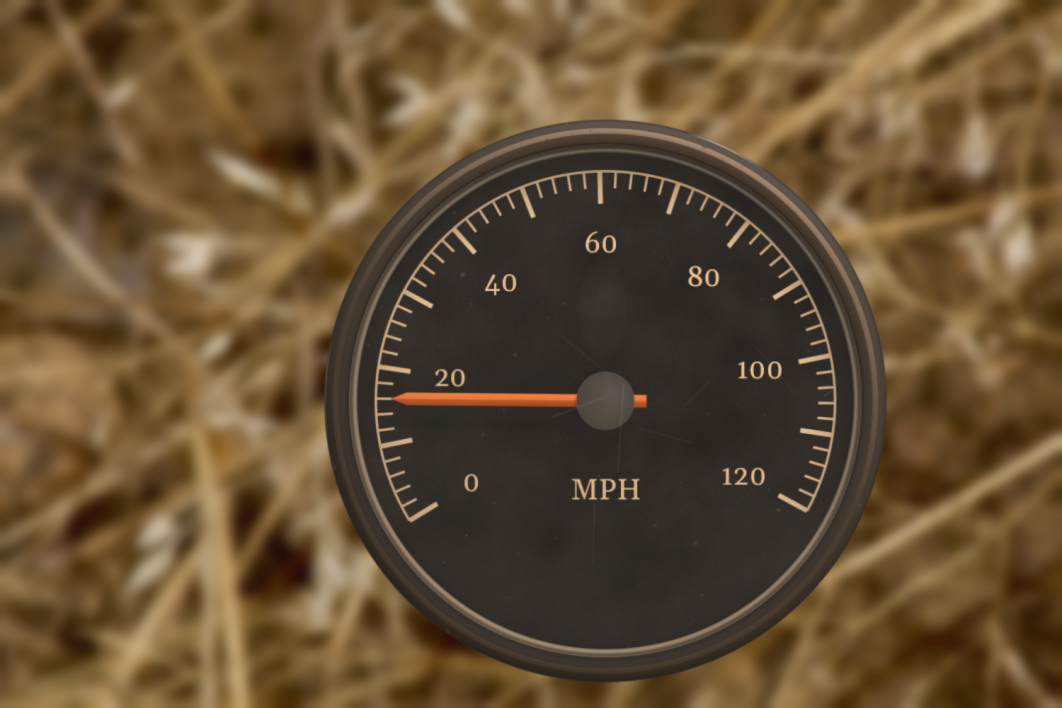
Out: value=16 unit=mph
